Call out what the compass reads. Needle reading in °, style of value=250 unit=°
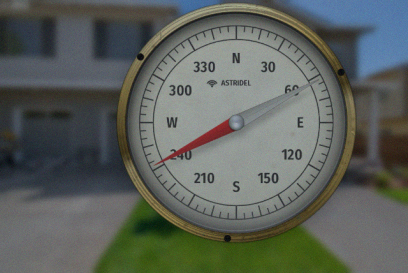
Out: value=242.5 unit=°
